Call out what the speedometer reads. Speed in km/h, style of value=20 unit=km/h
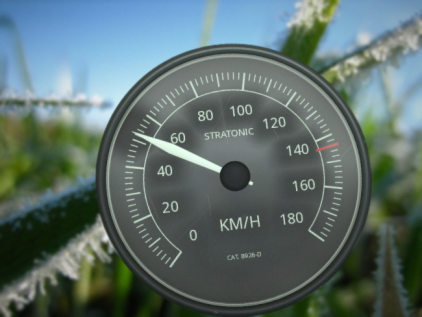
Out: value=52 unit=km/h
